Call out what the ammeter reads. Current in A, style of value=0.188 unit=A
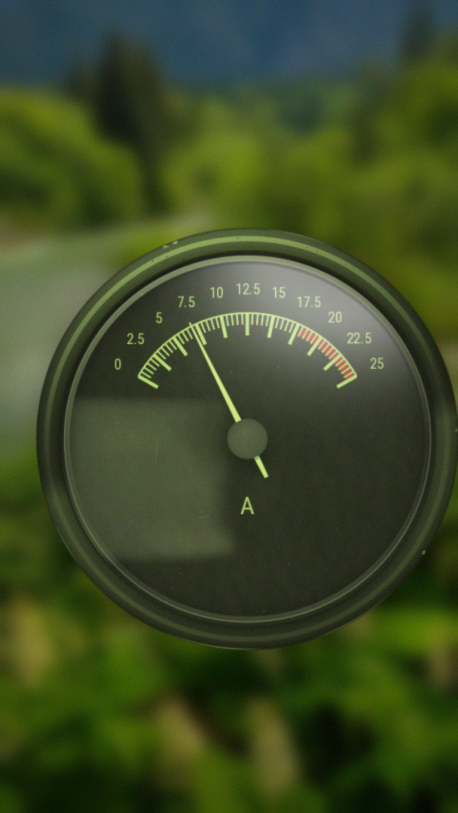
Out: value=7 unit=A
